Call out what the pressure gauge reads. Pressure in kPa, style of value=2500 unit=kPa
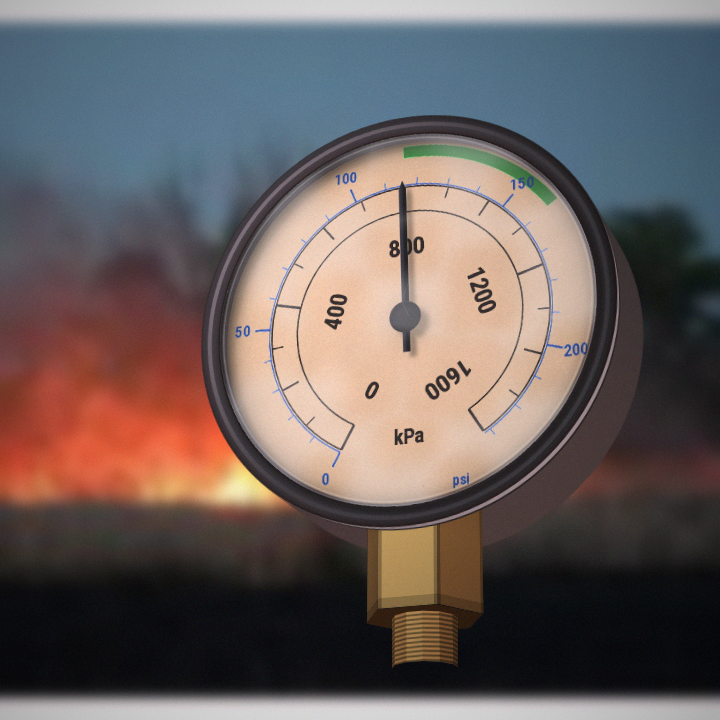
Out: value=800 unit=kPa
